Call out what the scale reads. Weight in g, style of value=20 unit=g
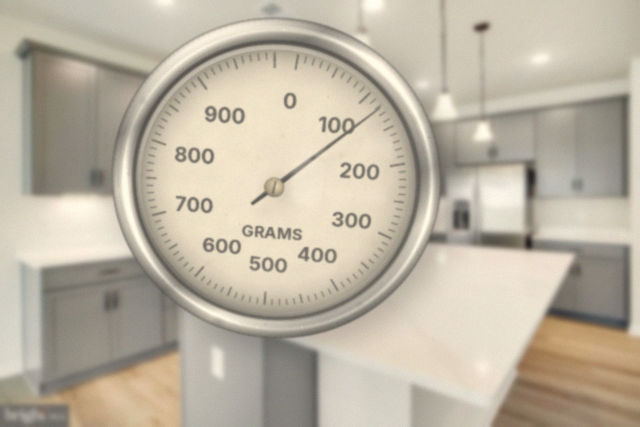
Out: value=120 unit=g
